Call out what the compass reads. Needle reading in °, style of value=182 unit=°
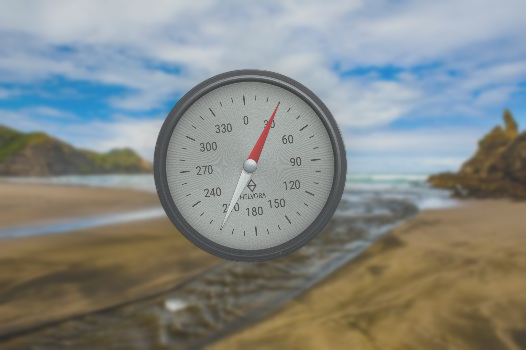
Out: value=30 unit=°
